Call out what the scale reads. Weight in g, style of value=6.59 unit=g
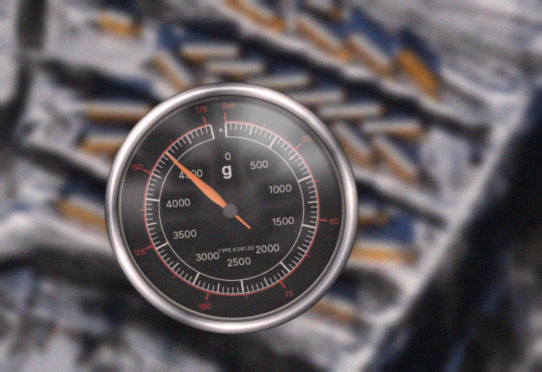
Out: value=4500 unit=g
